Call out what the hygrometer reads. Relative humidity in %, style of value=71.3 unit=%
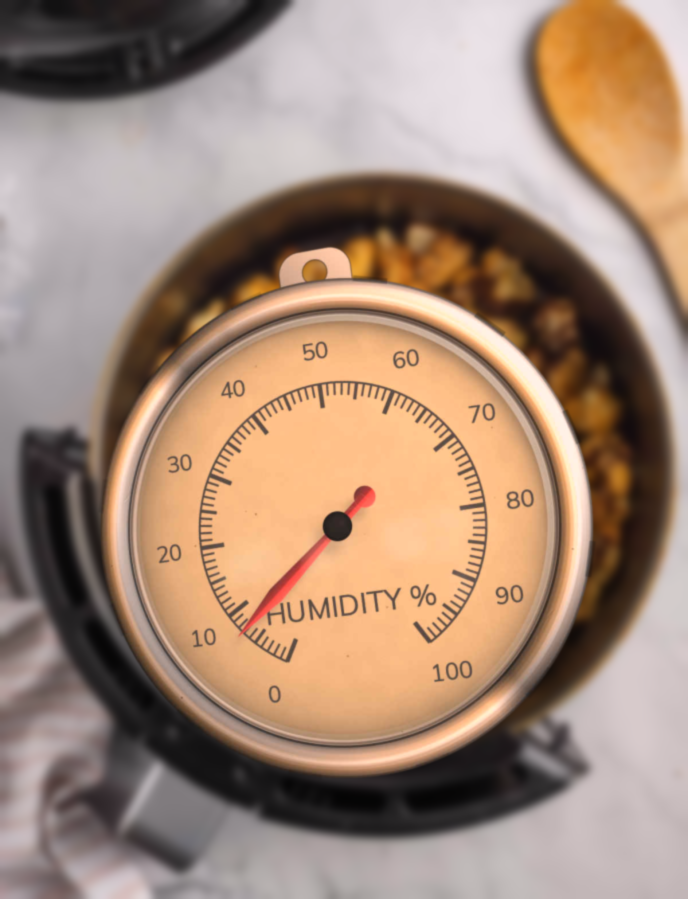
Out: value=7 unit=%
